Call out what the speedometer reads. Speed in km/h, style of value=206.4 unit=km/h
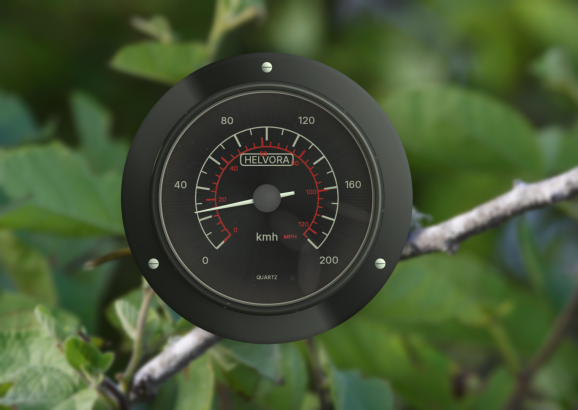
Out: value=25 unit=km/h
